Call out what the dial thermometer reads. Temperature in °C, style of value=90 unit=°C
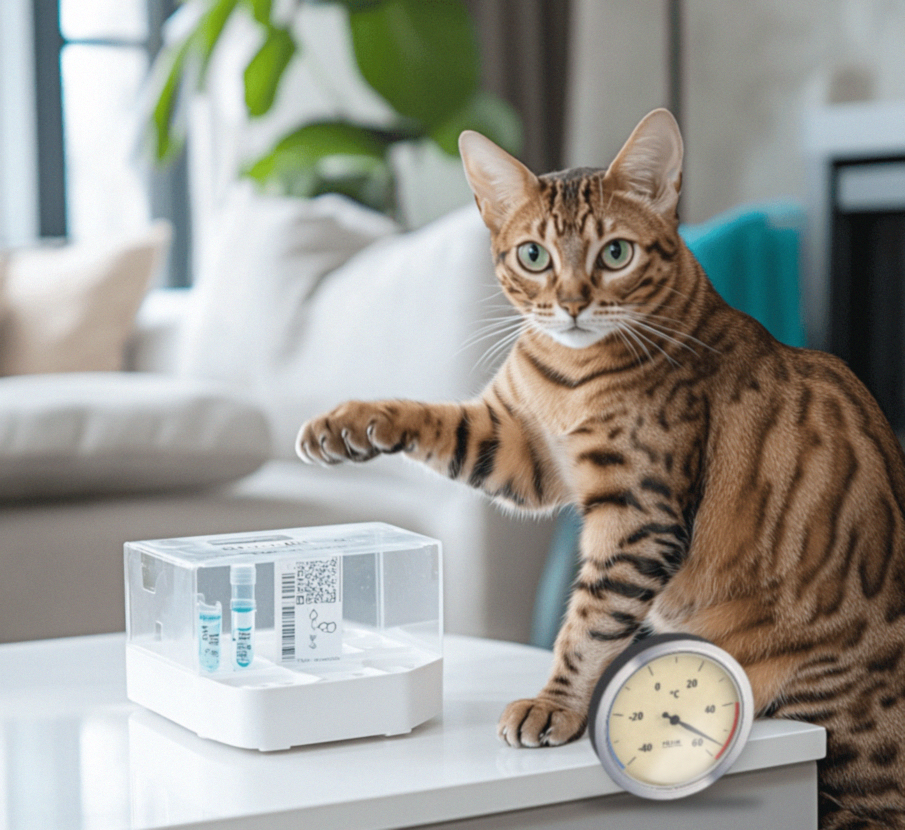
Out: value=55 unit=°C
